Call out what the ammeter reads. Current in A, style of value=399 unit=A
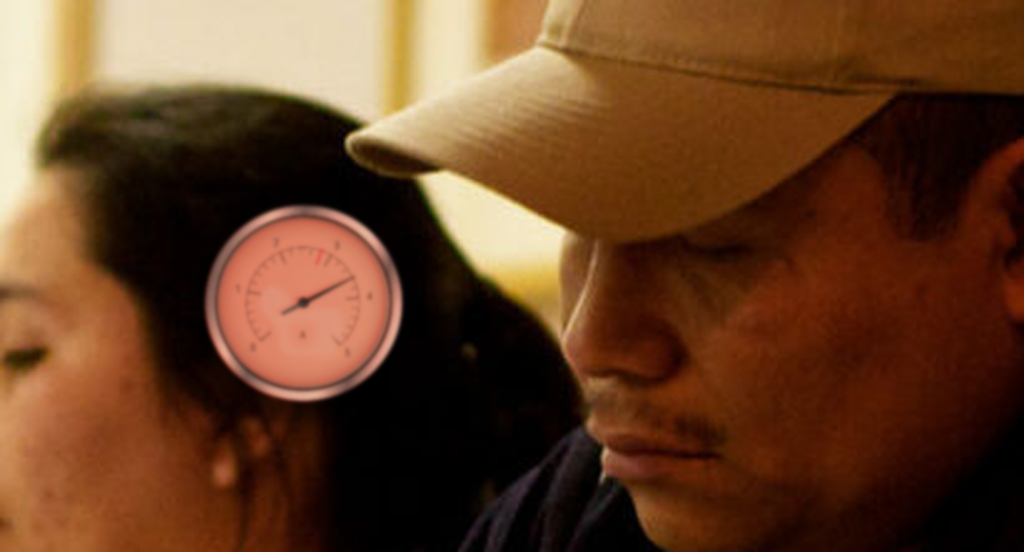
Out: value=3.6 unit=A
